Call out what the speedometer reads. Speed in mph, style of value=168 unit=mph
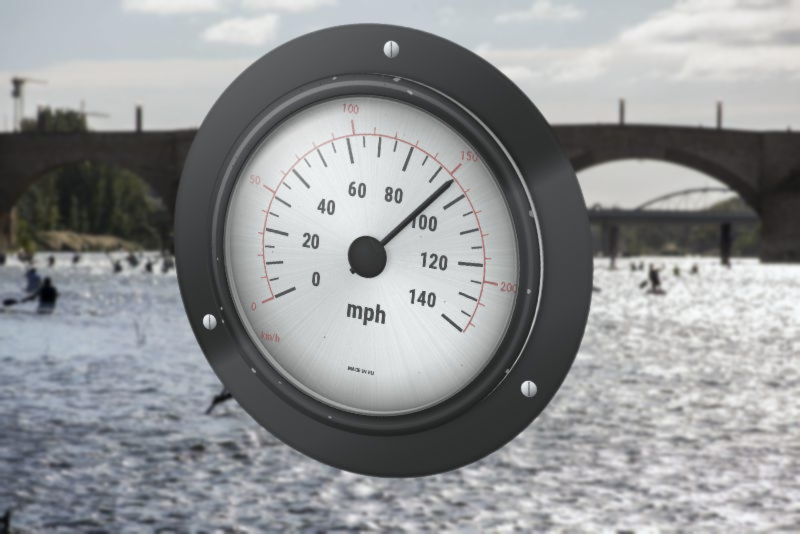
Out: value=95 unit=mph
